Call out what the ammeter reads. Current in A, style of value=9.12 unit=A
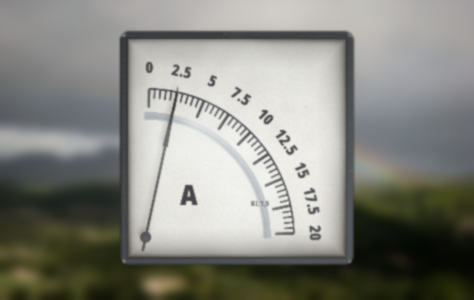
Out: value=2.5 unit=A
